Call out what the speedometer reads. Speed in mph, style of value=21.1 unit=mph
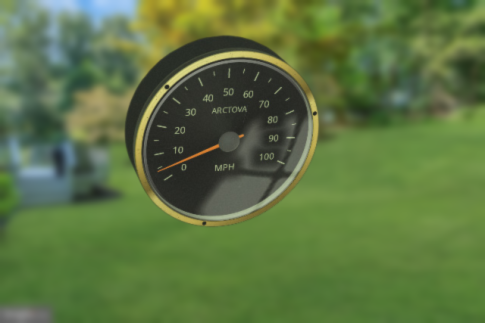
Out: value=5 unit=mph
